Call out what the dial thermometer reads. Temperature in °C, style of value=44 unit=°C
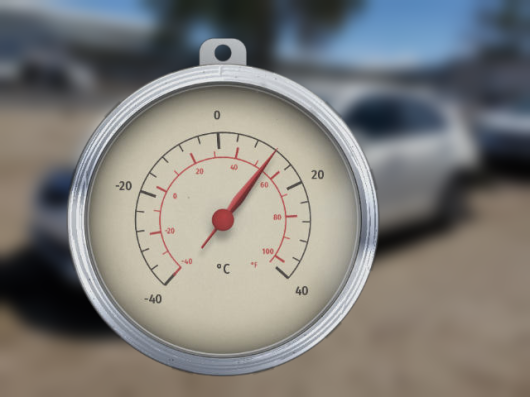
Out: value=12 unit=°C
